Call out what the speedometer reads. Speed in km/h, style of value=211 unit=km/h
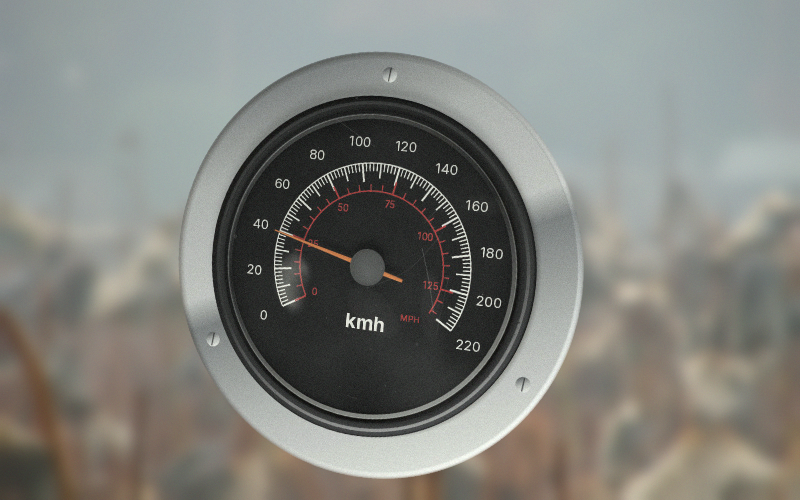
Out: value=40 unit=km/h
